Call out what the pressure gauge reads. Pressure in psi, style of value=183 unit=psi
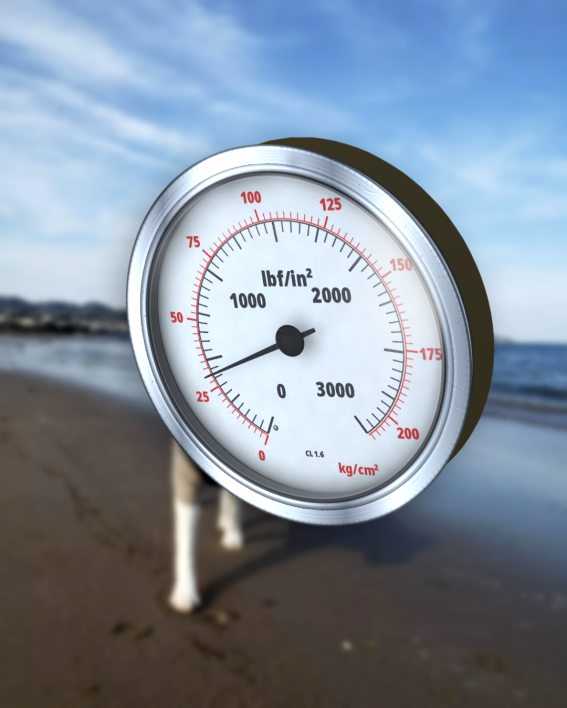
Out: value=425 unit=psi
